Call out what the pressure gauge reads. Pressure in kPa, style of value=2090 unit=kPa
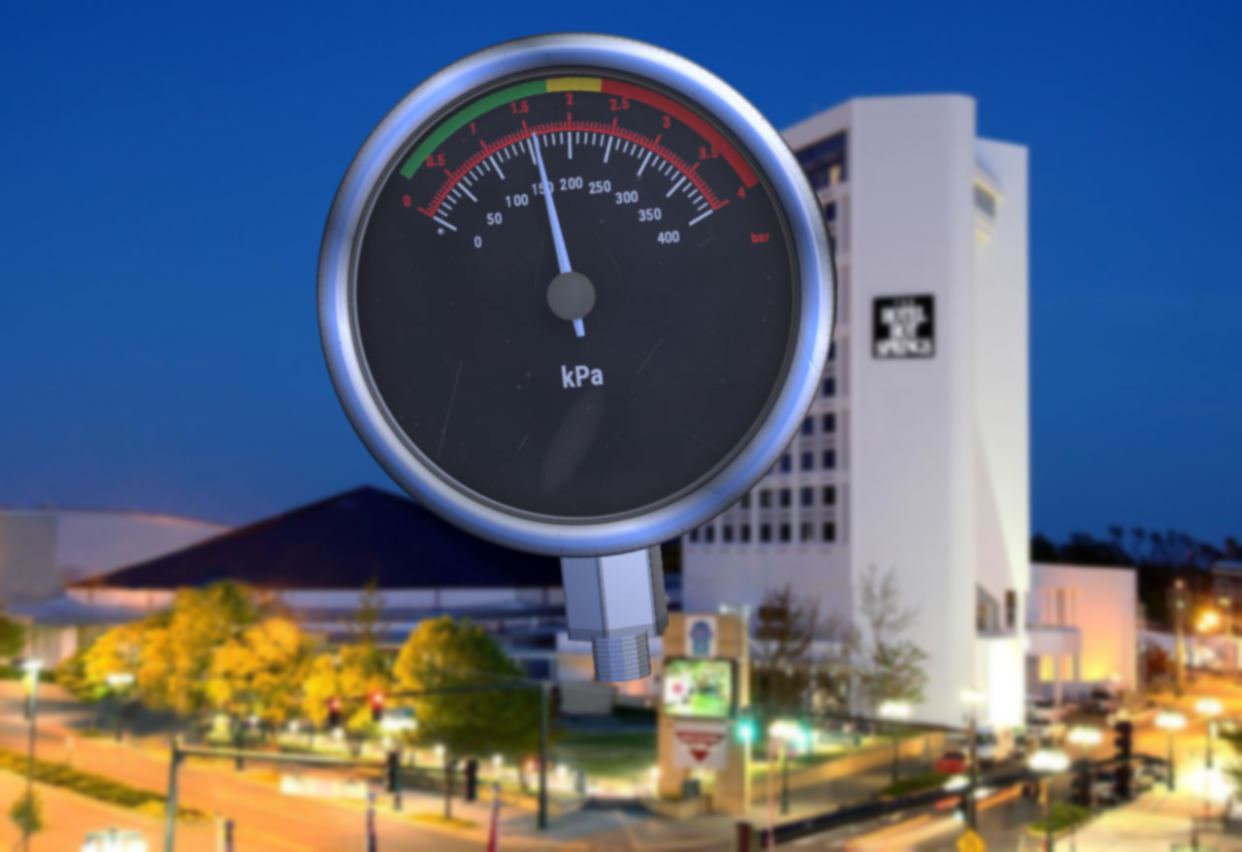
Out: value=160 unit=kPa
